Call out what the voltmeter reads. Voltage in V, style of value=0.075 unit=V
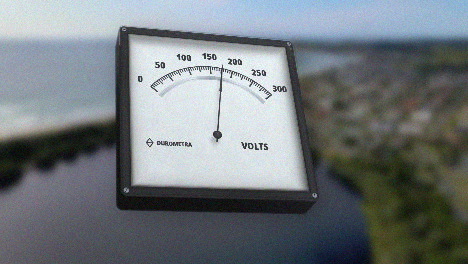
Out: value=175 unit=V
